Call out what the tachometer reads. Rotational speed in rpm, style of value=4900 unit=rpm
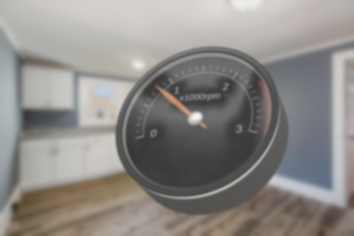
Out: value=800 unit=rpm
